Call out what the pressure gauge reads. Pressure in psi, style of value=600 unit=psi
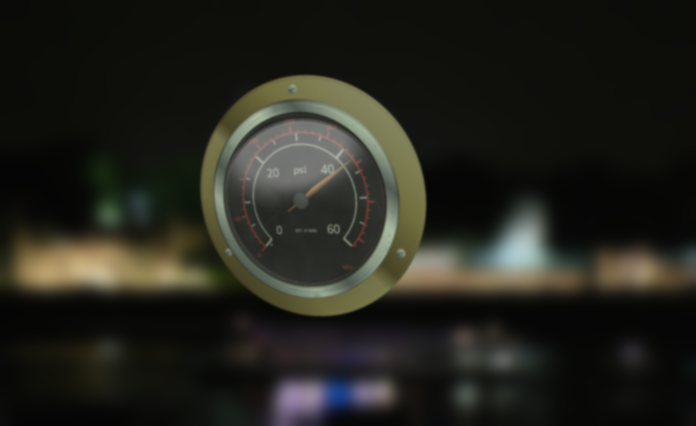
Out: value=42.5 unit=psi
